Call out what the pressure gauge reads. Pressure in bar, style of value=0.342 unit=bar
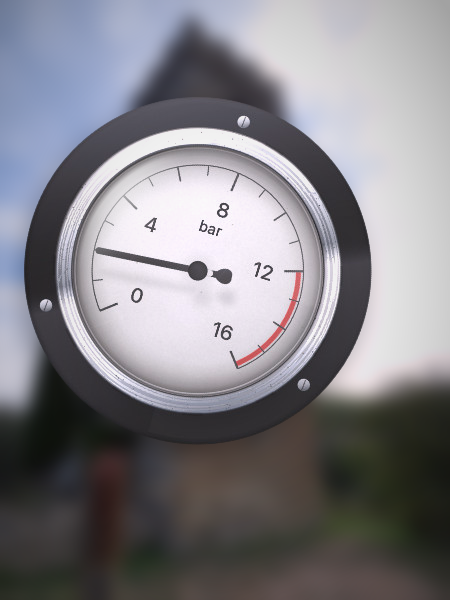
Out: value=2 unit=bar
